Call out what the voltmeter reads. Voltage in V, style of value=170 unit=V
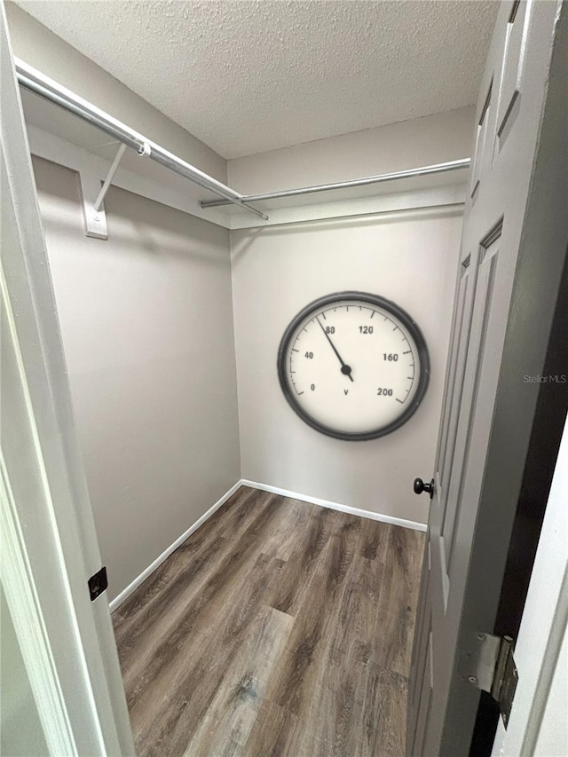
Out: value=75 unit=V
